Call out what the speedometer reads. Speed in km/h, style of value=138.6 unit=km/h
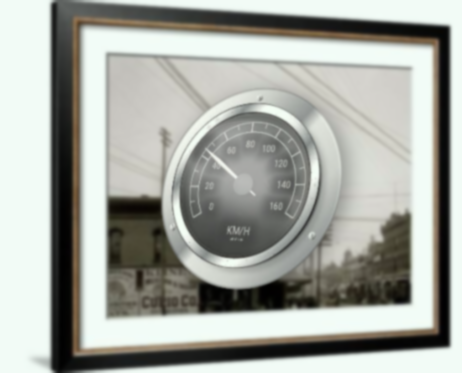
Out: value=45 unit=km/h
